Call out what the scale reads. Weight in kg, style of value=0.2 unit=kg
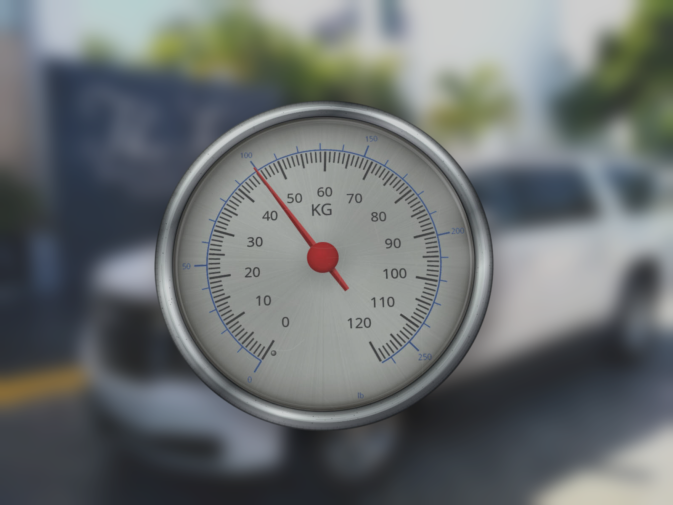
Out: value=45 unit=kg
